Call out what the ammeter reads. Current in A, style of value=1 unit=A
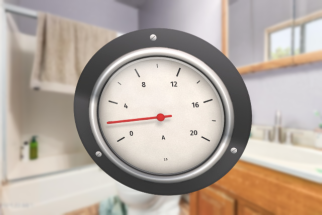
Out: value=2 unit=A
